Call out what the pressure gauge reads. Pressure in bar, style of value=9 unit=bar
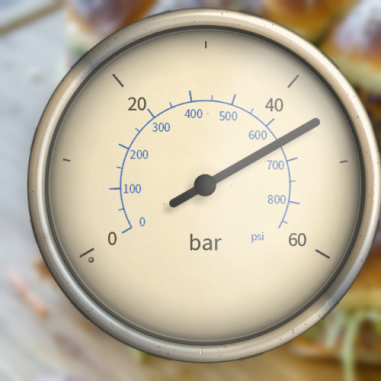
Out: value=45 unit=bar
